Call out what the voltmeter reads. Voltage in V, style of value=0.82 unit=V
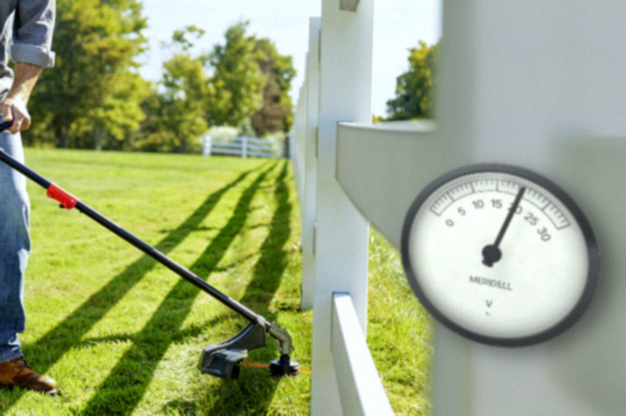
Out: value=20 unit=V
